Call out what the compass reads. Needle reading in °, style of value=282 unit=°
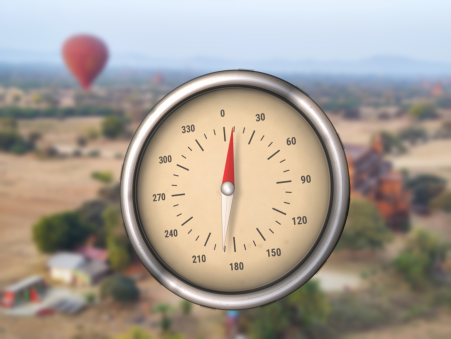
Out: value=10 unit=°
